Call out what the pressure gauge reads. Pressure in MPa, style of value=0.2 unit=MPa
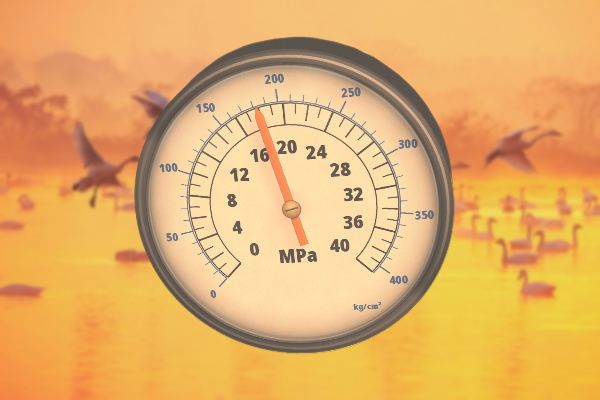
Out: value=18 unit=MPa
